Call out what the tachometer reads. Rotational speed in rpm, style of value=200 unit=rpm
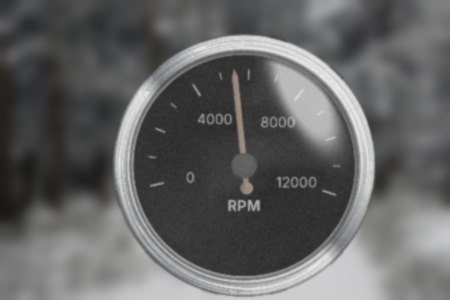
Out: value=5500 unit=rpm
